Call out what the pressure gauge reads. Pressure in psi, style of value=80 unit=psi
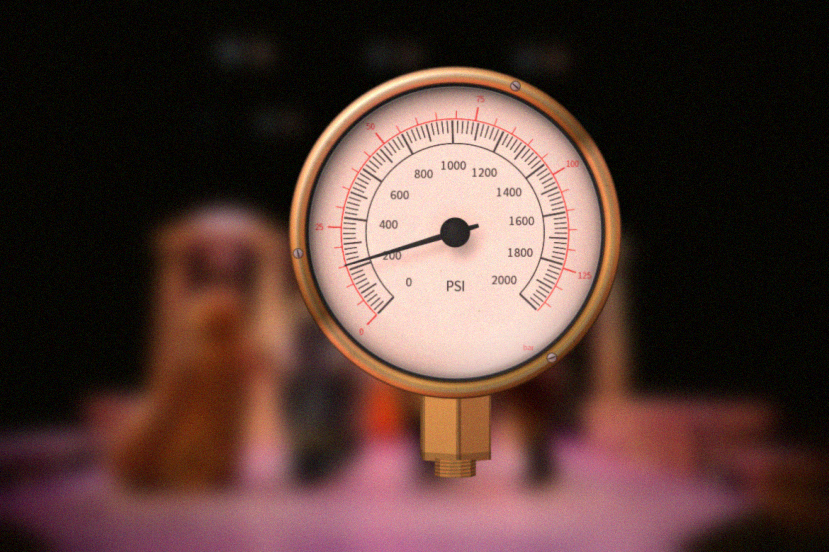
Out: value=220 unit=psi
